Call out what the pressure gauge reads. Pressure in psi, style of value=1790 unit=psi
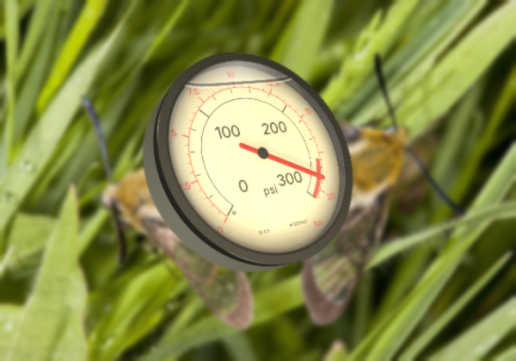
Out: value=280 unit=psi
